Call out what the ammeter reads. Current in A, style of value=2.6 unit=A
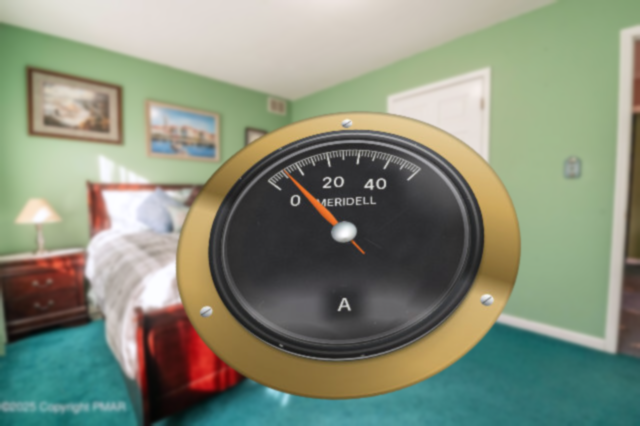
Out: value=5 unit=A
